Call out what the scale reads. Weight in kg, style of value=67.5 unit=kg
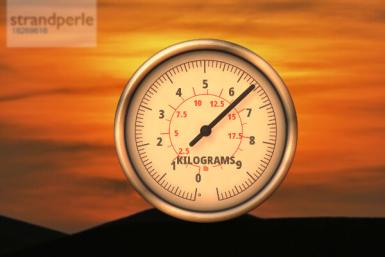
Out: value=6.4 unit=kg
